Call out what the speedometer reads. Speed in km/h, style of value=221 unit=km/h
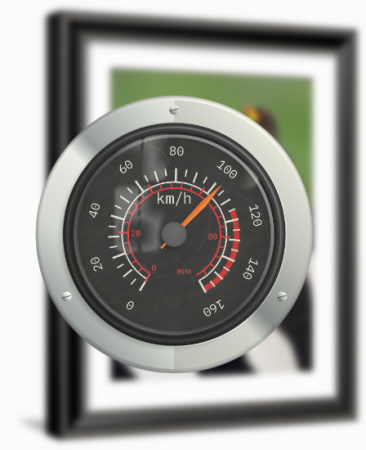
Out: value=102.5 unit=km/h
